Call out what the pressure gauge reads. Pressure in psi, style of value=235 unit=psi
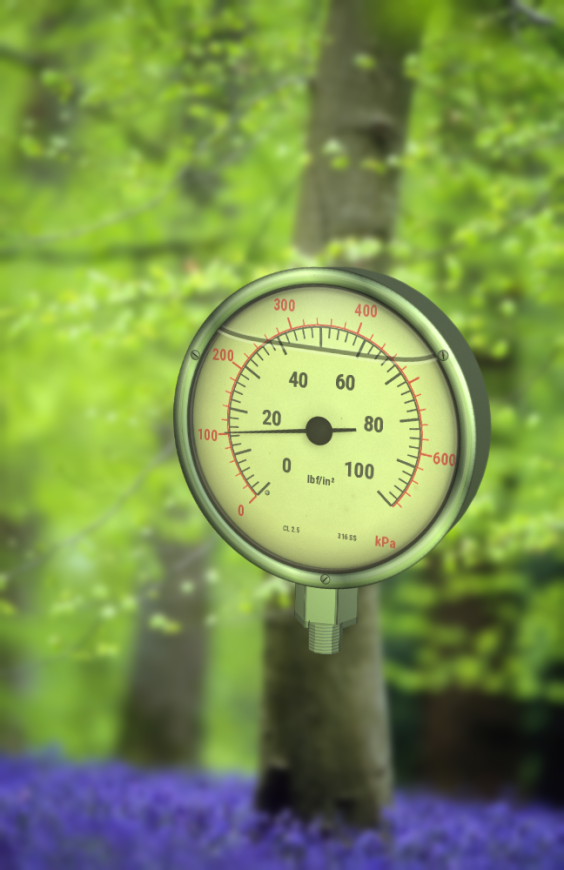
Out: value=15 unit=psi
